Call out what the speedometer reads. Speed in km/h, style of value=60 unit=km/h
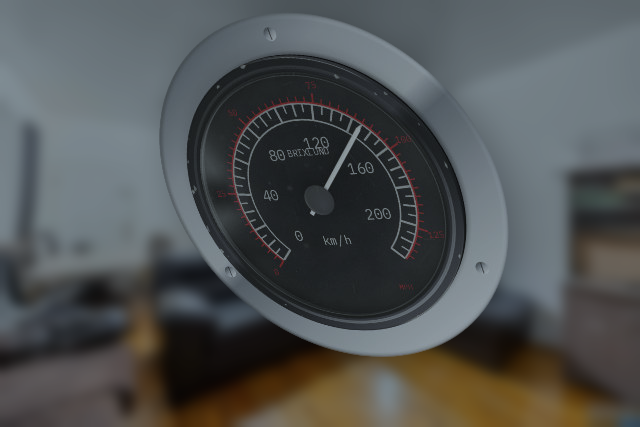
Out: value=145 unit=km/h
